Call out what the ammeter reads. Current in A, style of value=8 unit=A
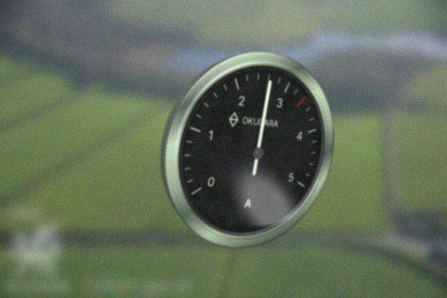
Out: value=2.6 unit=A
